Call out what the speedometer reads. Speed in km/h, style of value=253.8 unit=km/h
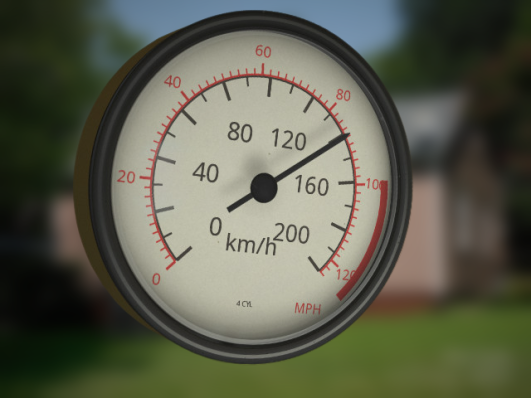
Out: value=140 unit=km/h
